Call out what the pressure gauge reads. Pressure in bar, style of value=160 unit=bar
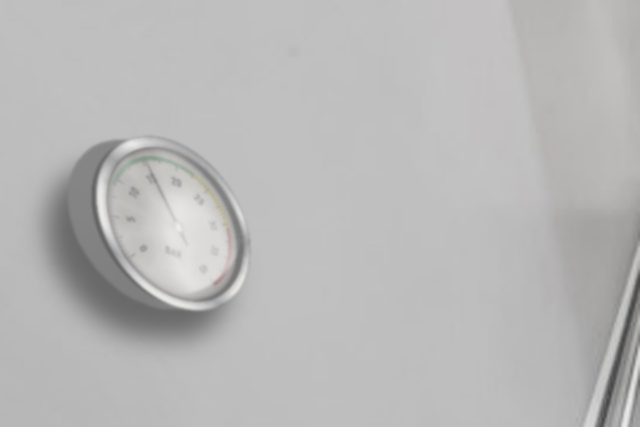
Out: value=15 unit=bar
